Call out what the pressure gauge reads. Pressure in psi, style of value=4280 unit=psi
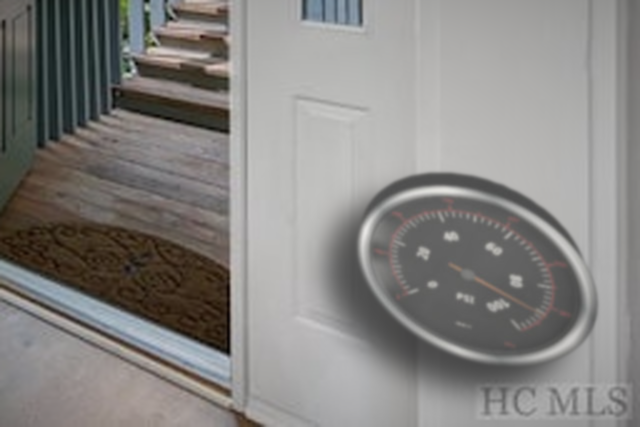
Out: value=90 unit=psi
